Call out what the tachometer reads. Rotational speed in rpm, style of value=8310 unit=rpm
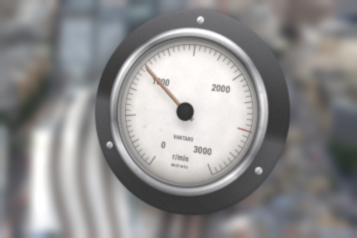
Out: value=1000 unit=rpm
